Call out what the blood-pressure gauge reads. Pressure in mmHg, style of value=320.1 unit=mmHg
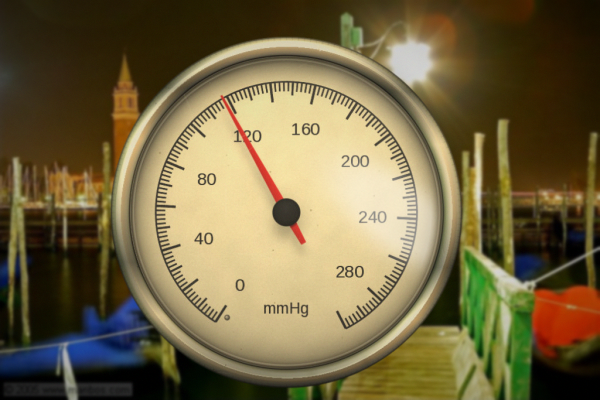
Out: value=118 unit=mmHg
